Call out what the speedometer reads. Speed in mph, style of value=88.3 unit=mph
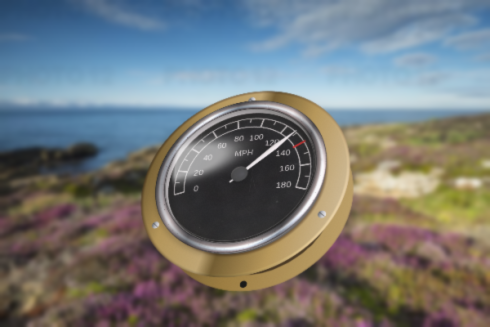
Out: value=130 unit=mph
